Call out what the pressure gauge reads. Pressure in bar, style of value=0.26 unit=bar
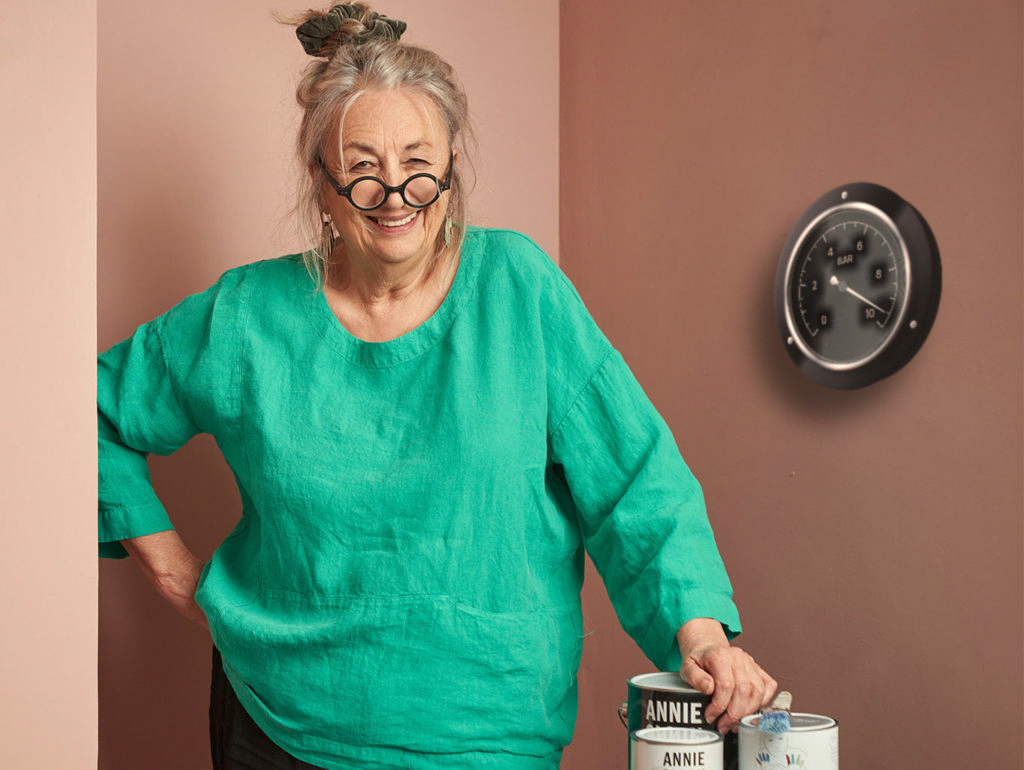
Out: value=9.5 unit=bar
